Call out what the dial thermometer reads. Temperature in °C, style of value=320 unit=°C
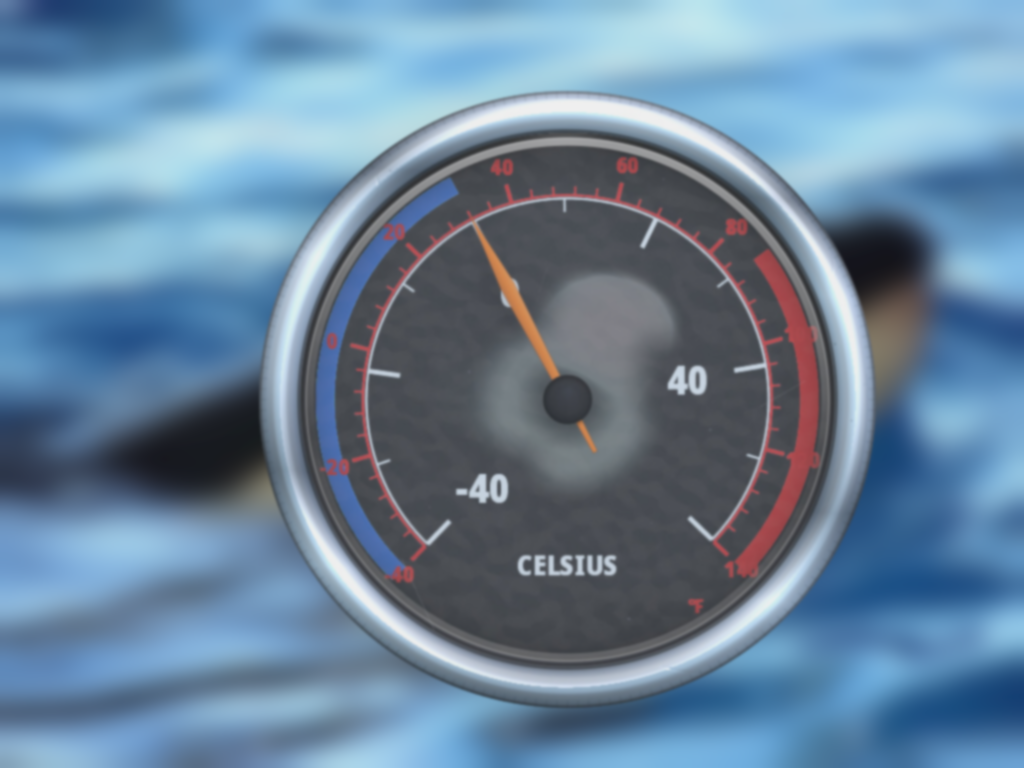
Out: value=0 unit=°C
